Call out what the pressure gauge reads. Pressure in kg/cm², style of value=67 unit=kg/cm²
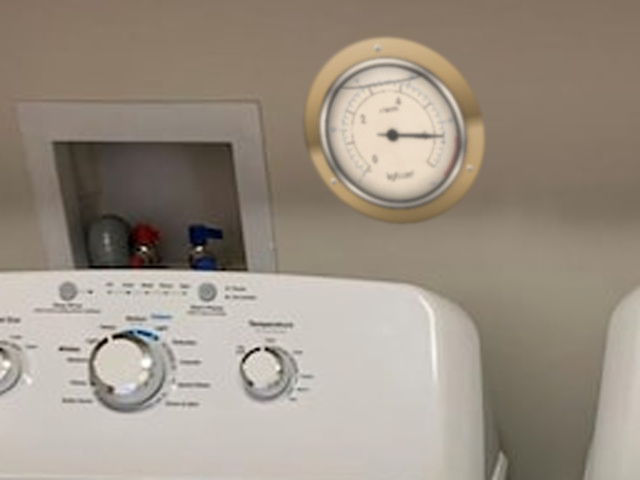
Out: value=6 unit=kg/cm²
